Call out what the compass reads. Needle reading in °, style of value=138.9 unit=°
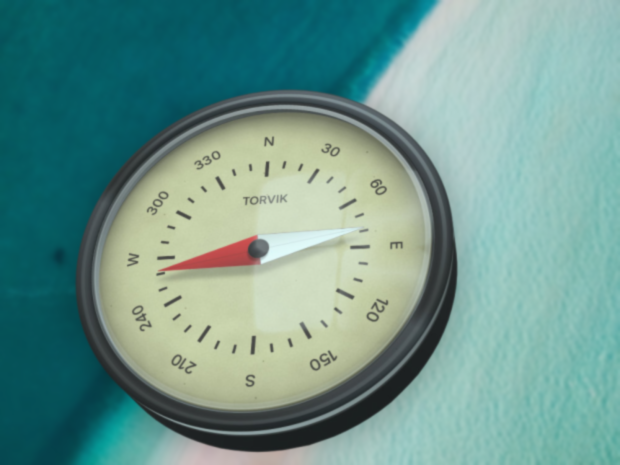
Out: value=260 unit=°
